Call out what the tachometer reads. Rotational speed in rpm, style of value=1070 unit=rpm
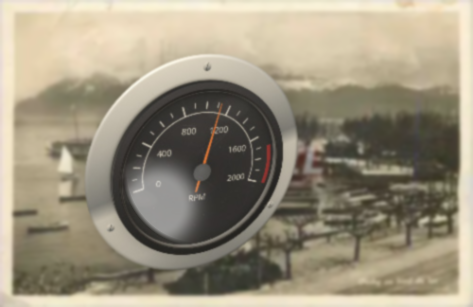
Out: value=1100 unit=rpm
